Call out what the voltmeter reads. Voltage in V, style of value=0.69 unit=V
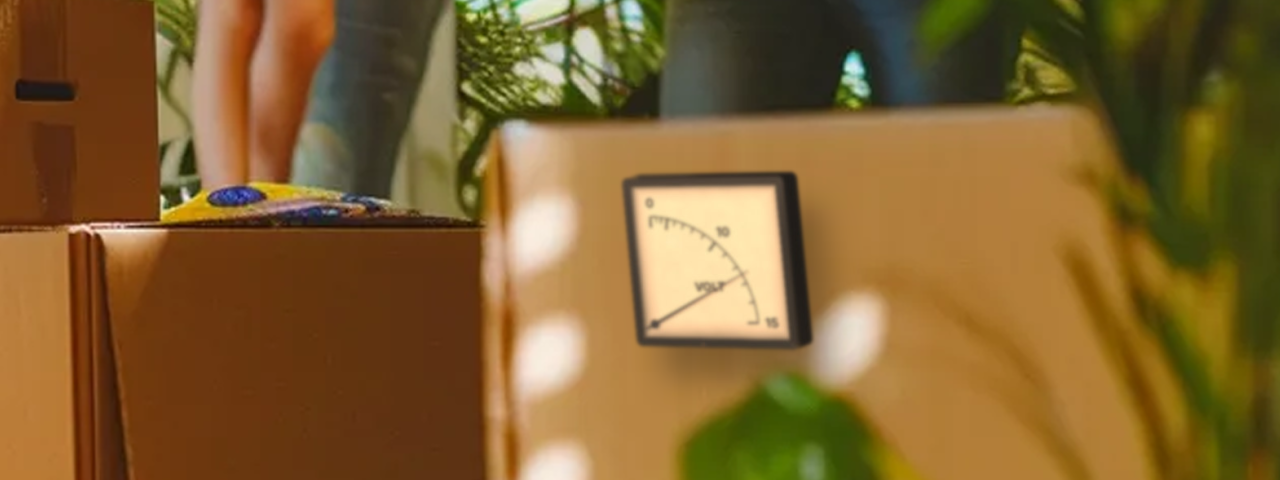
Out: value=12.5 unit=V
